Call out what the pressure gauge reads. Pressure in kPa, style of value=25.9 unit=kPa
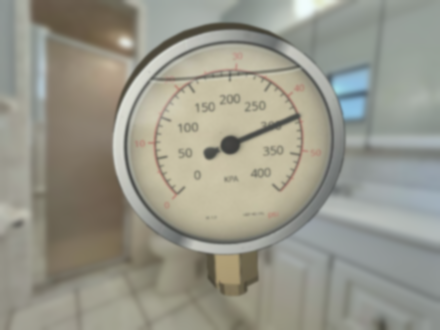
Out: value=300 unit=kPa
